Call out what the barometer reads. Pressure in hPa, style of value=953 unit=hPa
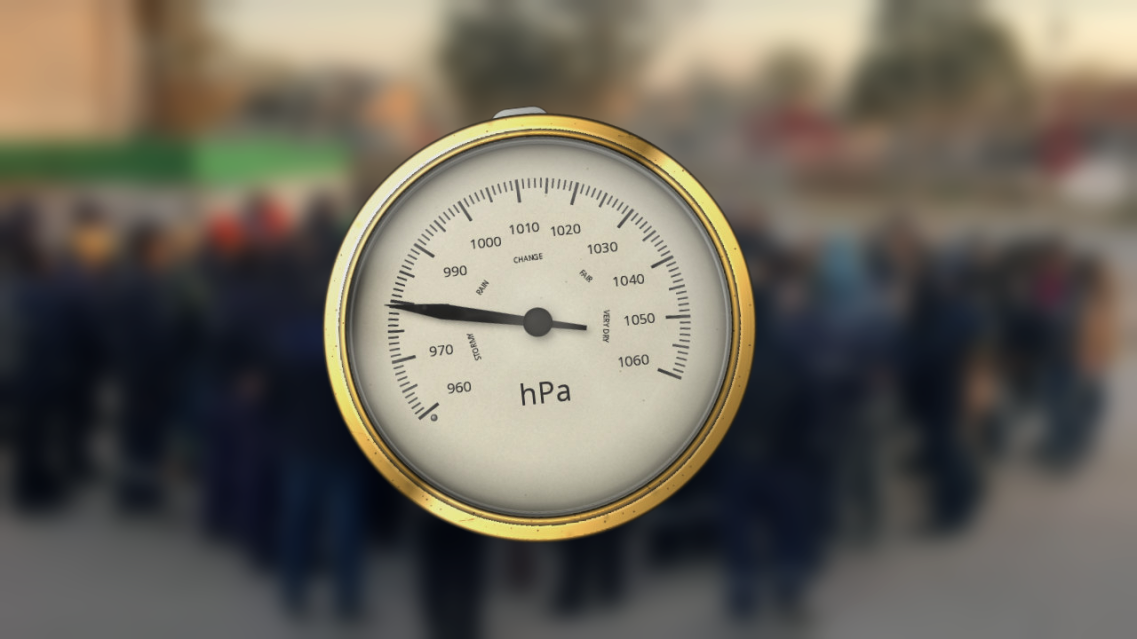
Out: value=979 unit=hPa
